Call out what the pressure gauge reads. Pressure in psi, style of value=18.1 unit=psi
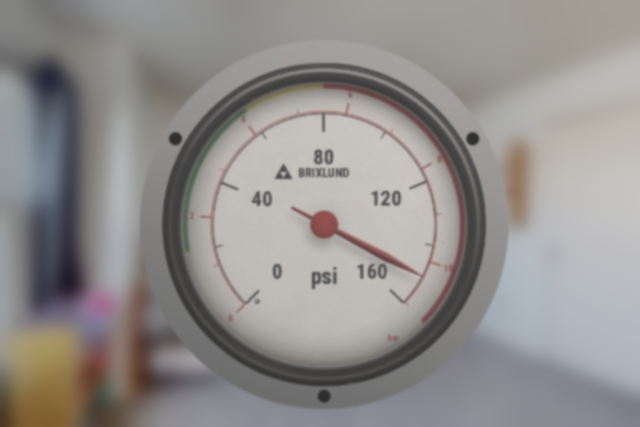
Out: value=150 unit=psi
